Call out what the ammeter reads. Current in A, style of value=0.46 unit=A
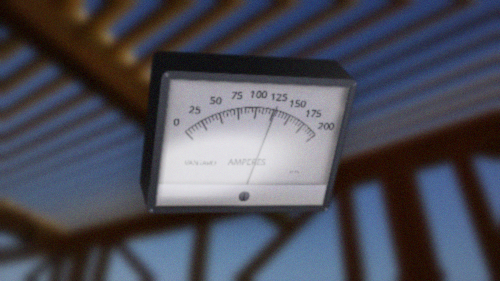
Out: value=125 unit=A
